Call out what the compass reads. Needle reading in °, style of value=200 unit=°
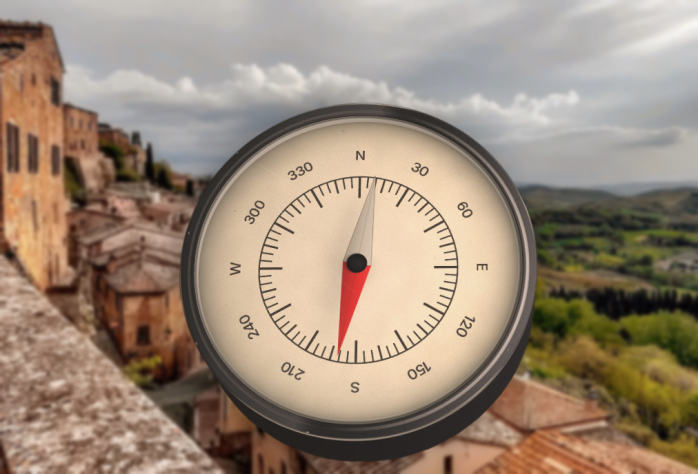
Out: value=190 unit=°
